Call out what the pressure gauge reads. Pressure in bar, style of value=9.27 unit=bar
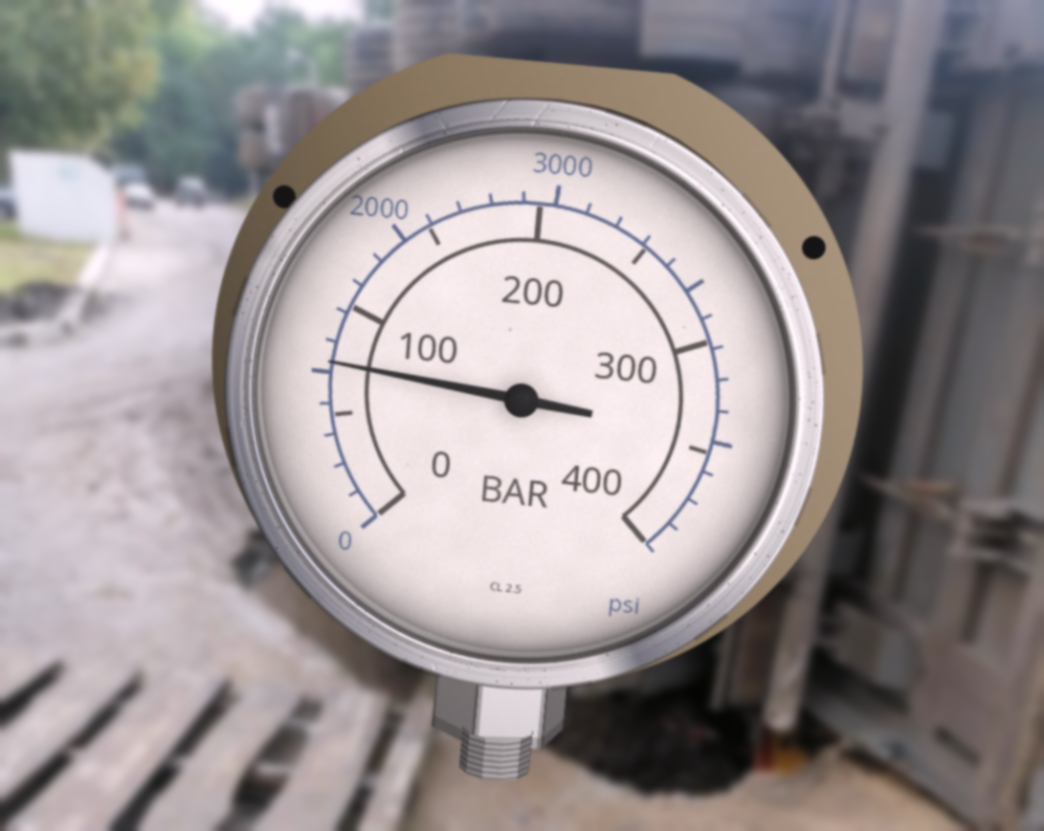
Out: value=75 unit=bar
